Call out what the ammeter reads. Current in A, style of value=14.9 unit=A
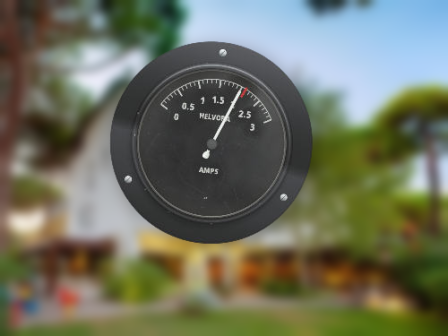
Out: value=2 unit=A
